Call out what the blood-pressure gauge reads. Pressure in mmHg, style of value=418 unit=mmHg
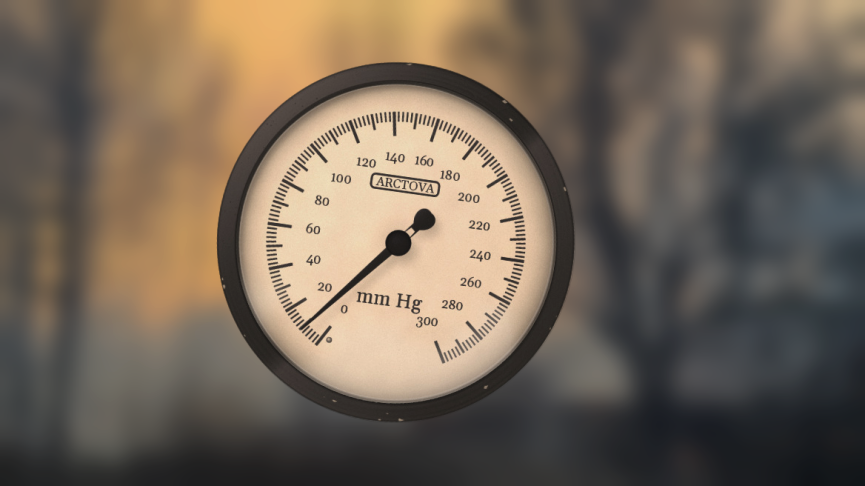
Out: value=10 unit=mmHg
